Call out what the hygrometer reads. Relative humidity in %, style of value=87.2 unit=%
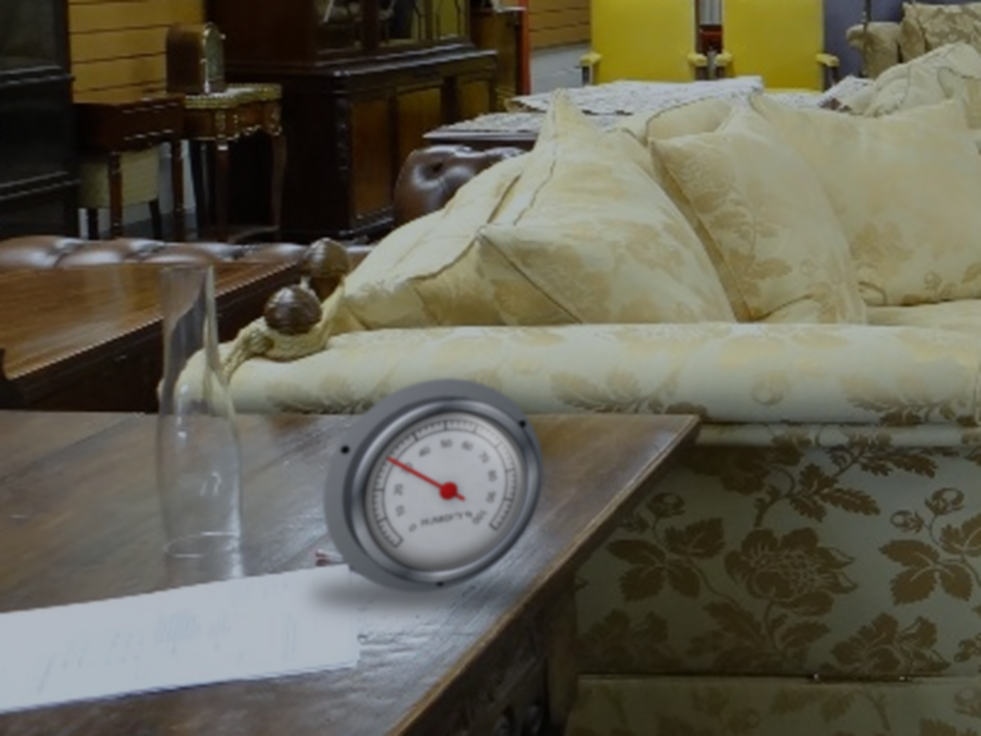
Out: value=30 unit=%
